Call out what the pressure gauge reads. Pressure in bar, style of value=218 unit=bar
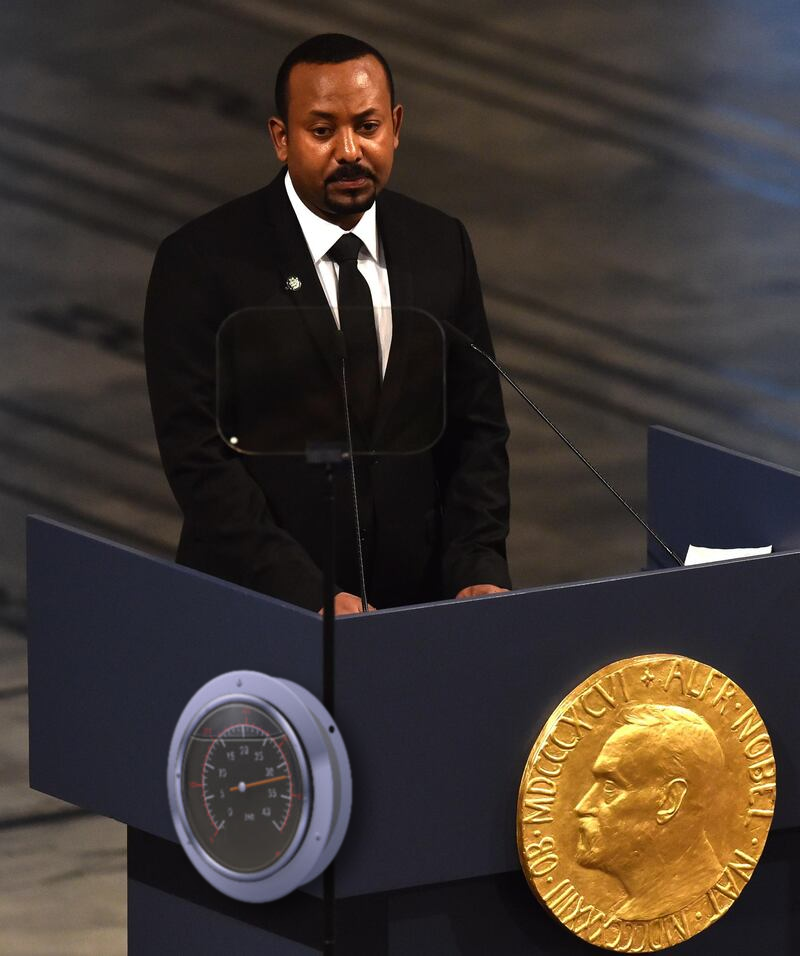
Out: value=32 unit=bar
